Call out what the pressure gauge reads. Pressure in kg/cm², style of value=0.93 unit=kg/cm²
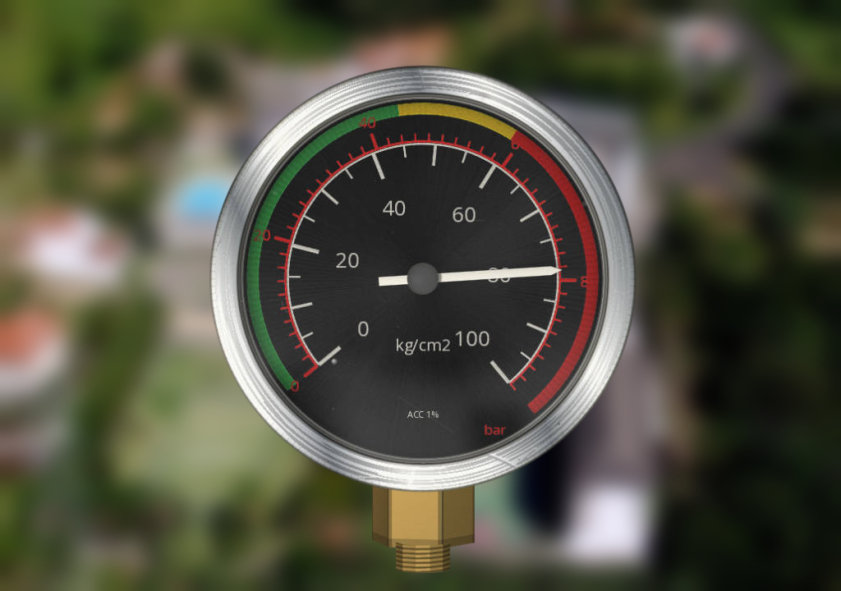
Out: value=80 unit=kg/cm²
